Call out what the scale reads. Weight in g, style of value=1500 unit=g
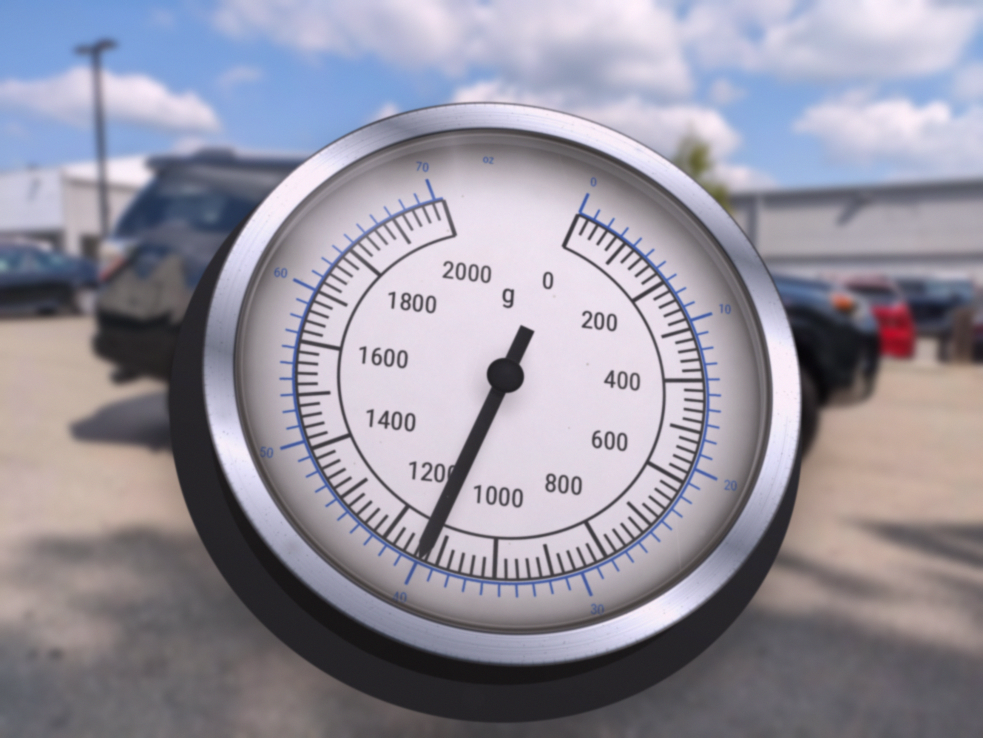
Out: value=1130 unit=g
